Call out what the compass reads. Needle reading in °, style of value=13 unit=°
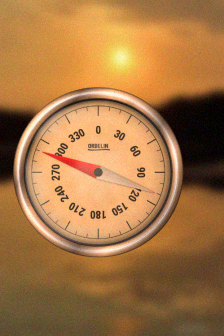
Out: value=290 unit=°
